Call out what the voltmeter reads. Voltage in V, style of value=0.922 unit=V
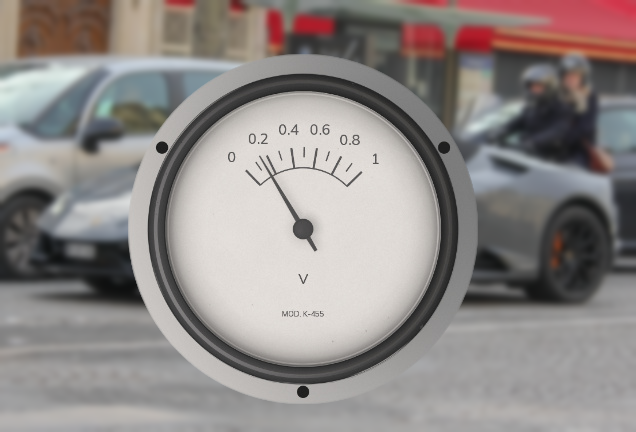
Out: value=0.15 unit=V
